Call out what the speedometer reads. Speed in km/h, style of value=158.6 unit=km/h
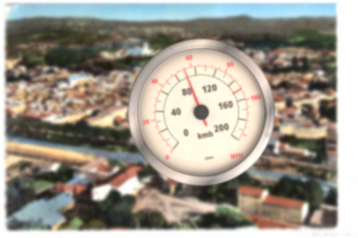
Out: value=90 unit=km/h
